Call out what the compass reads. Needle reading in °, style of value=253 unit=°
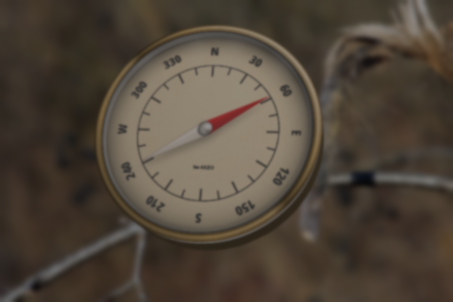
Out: value=60 unit=°
